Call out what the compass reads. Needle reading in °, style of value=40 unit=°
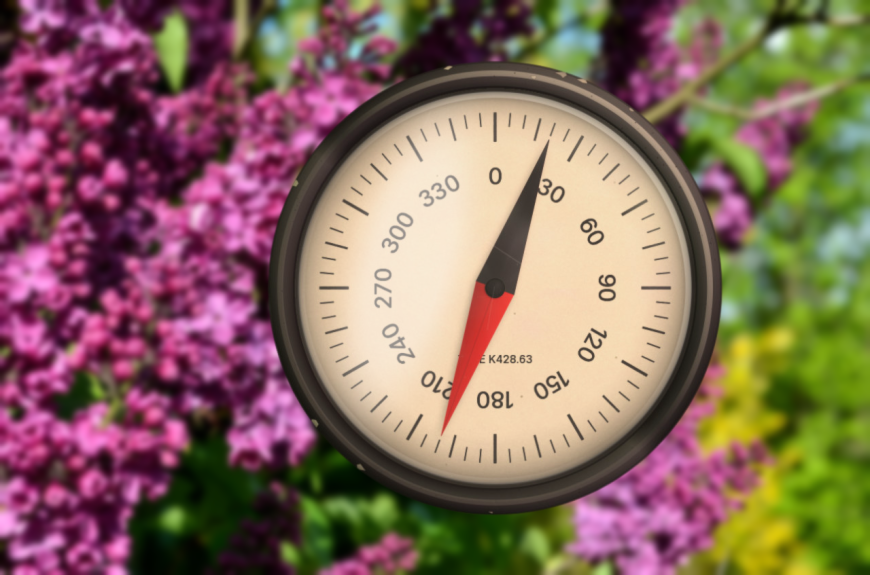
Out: value=200 unit=°
